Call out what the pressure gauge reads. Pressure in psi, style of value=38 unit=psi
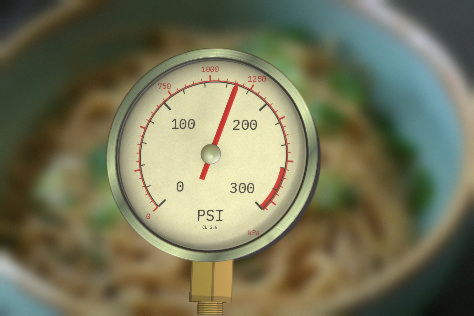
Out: value=170 unit=psi
